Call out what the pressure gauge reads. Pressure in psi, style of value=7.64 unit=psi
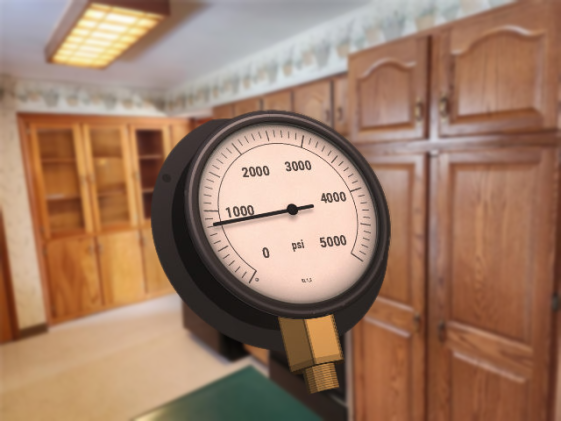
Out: value=800 unit=psi
